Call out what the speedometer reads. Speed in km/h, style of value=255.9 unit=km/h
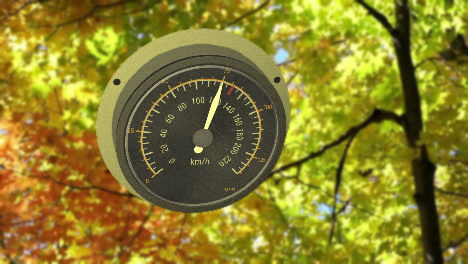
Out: value=120 unit=km/h
